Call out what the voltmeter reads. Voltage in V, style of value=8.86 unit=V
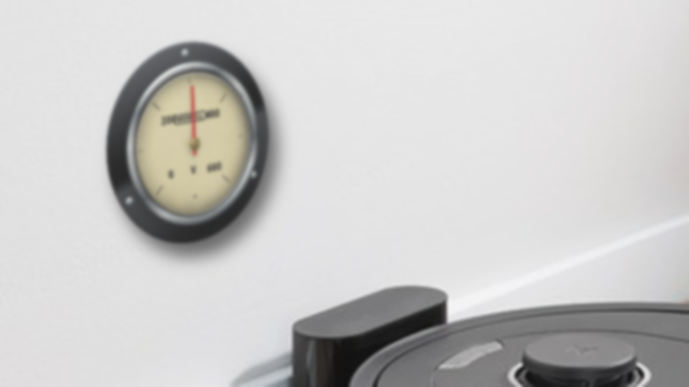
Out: value=300 unit=V
